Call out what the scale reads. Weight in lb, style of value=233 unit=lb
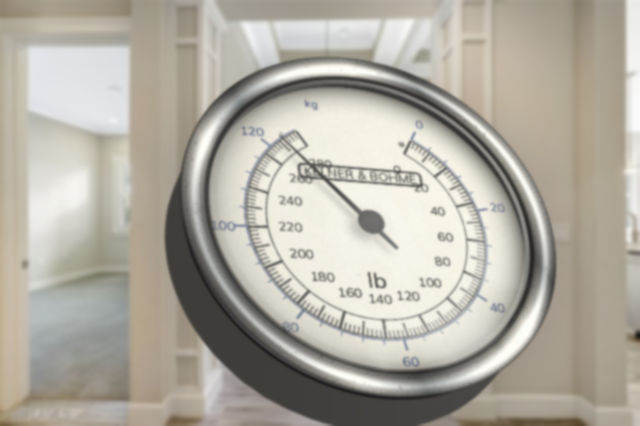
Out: value=270 unit=lb
